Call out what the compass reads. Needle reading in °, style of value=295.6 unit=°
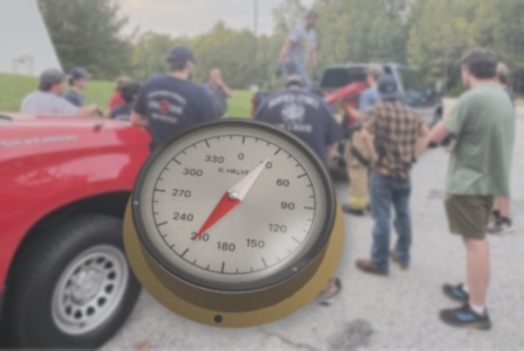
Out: value=210 unit=°
